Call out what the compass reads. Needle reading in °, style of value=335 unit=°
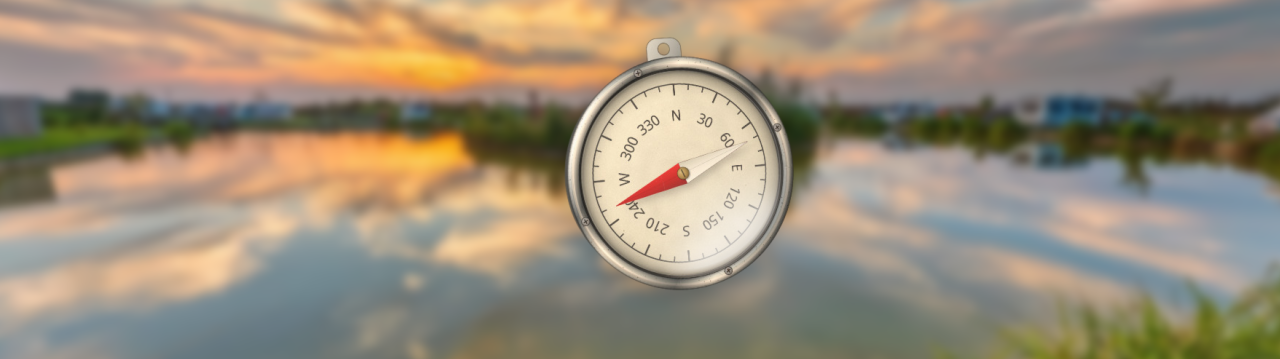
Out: value=250 unit=°
